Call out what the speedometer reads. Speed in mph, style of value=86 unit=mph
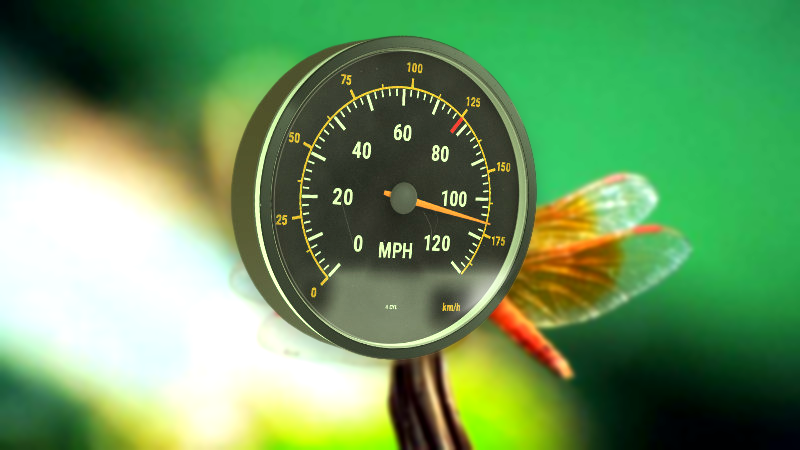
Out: value=106 unit=mph
